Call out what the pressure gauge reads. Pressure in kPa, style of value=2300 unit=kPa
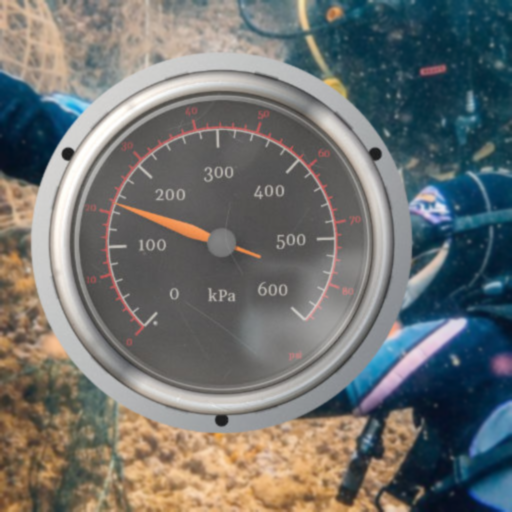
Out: value=150 unit=kPa
